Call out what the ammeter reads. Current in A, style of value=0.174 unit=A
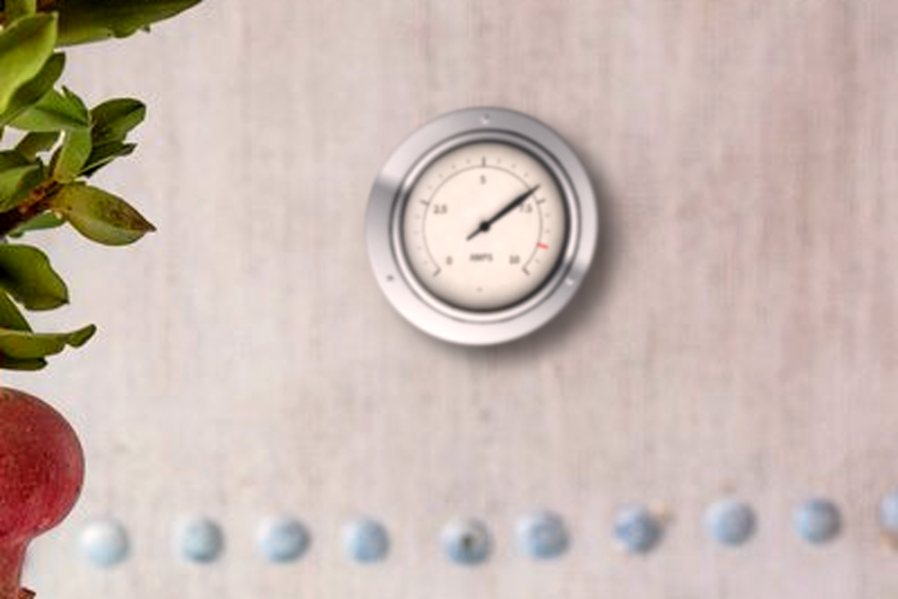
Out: value=7 unit=A
